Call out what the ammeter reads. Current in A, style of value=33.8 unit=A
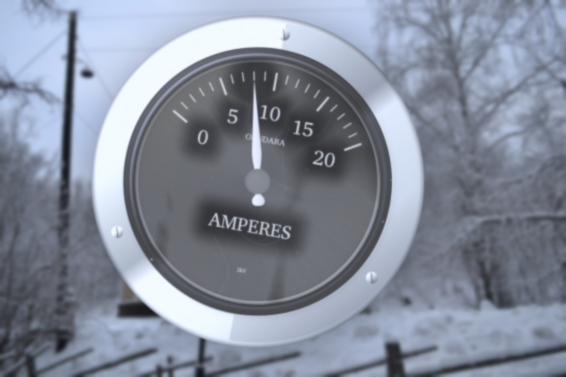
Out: value=8 unit=A
